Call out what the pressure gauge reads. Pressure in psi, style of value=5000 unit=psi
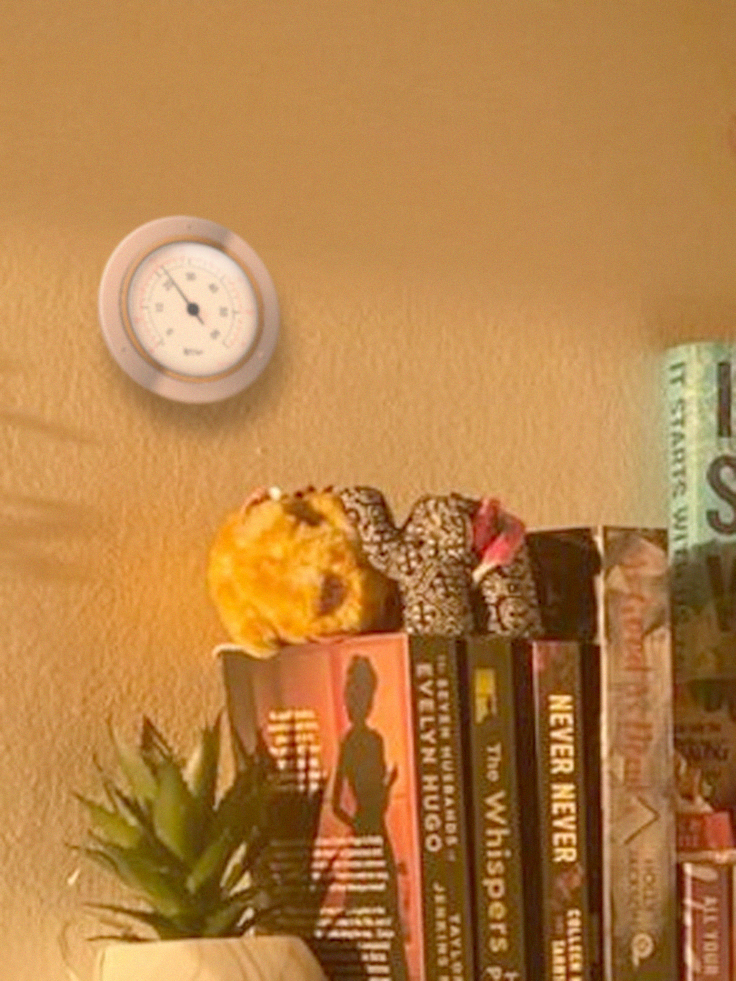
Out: value=22 unit=psi
